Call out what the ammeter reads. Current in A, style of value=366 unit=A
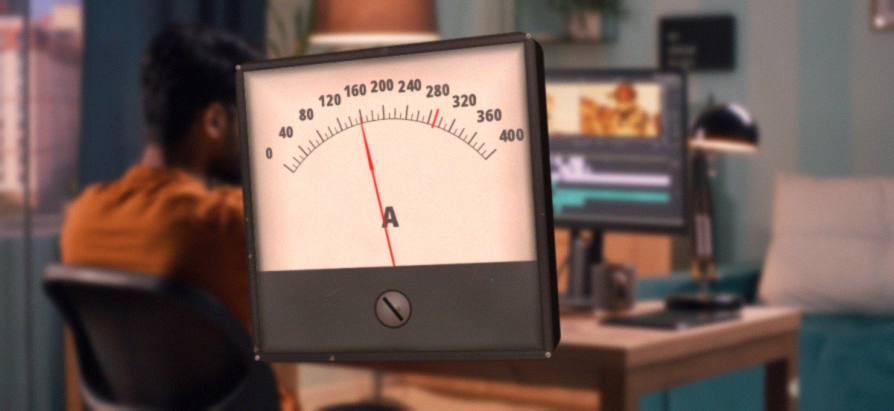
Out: value=160 unit=A
